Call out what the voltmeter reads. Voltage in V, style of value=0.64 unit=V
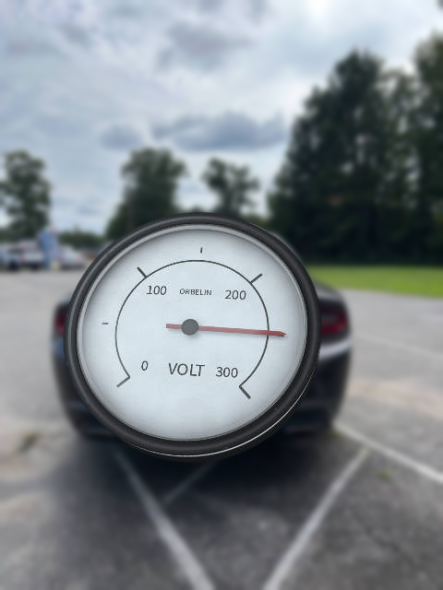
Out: value=250 unit=V
